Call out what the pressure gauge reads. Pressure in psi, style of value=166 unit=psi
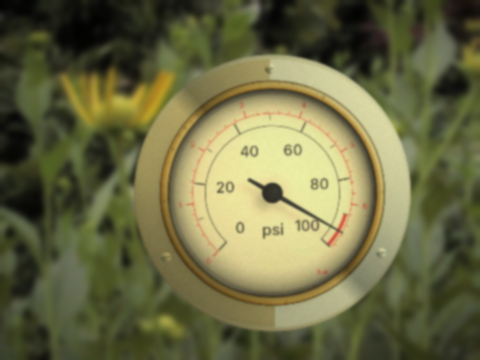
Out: value=95 unit=psi
